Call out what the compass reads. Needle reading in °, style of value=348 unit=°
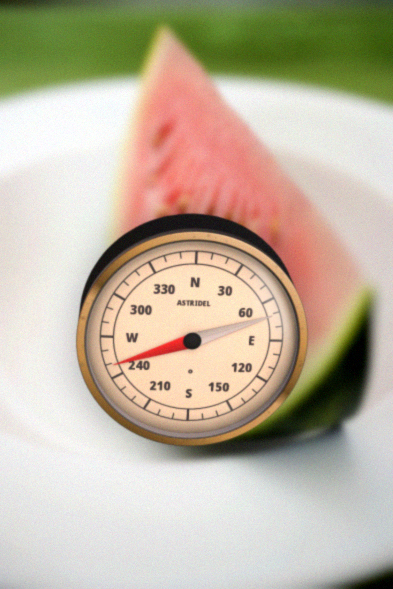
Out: value=250 unit=°
